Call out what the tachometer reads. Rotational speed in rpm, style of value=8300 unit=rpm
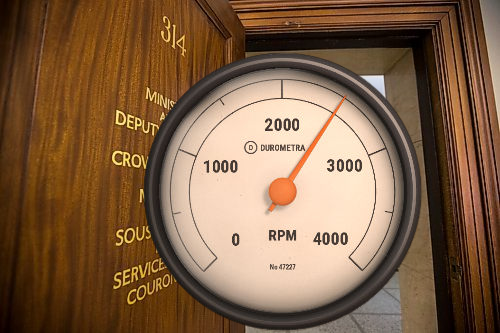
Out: value=2500 unit=rpm
